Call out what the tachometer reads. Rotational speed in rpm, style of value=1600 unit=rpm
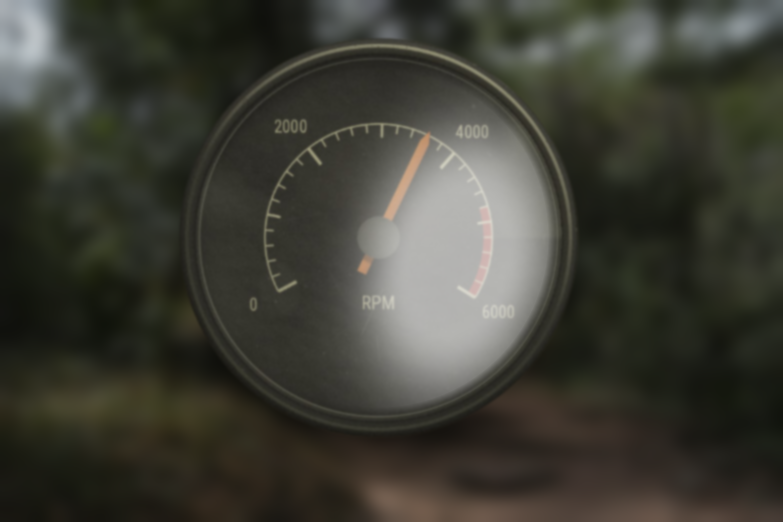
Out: value=3600 unit=rpm
